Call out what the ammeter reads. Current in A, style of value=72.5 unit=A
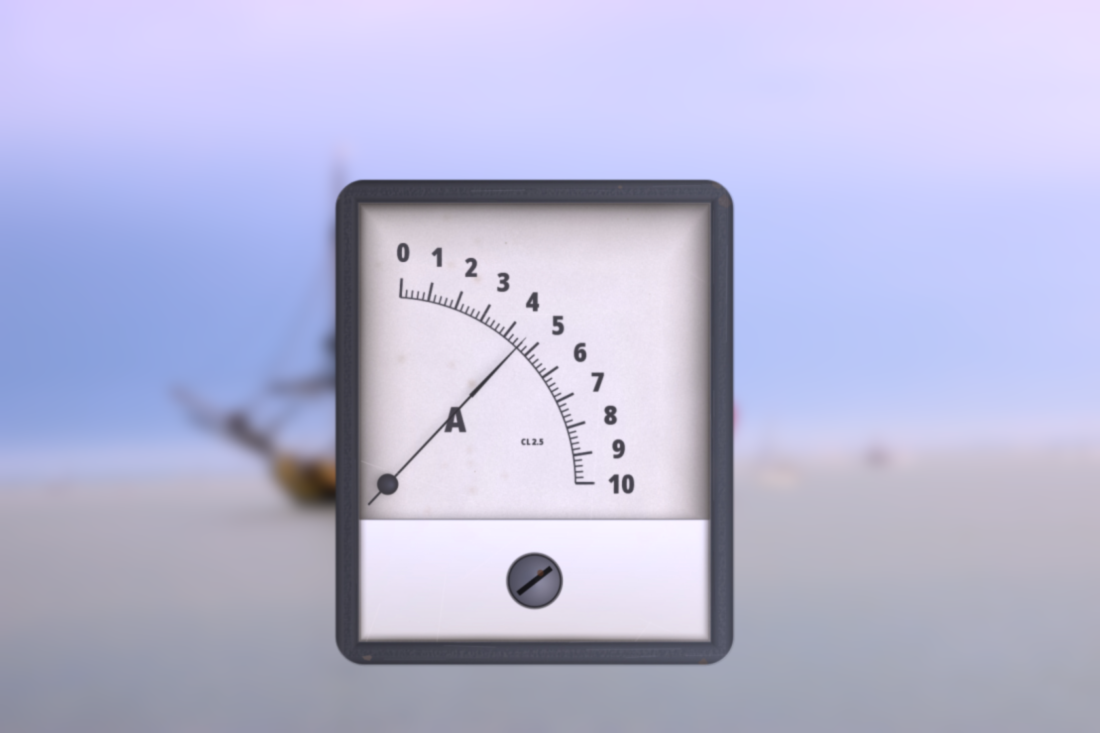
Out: value=4.6 unit=A
